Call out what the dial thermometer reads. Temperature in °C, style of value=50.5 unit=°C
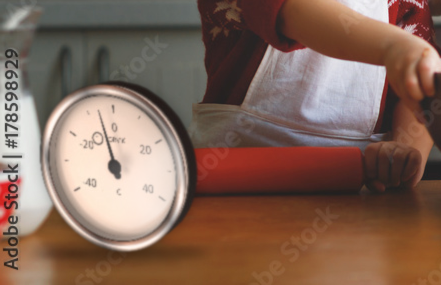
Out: value=-5 unit=°C
